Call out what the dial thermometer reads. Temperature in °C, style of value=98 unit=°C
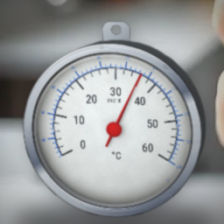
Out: value=36 unit=°C
